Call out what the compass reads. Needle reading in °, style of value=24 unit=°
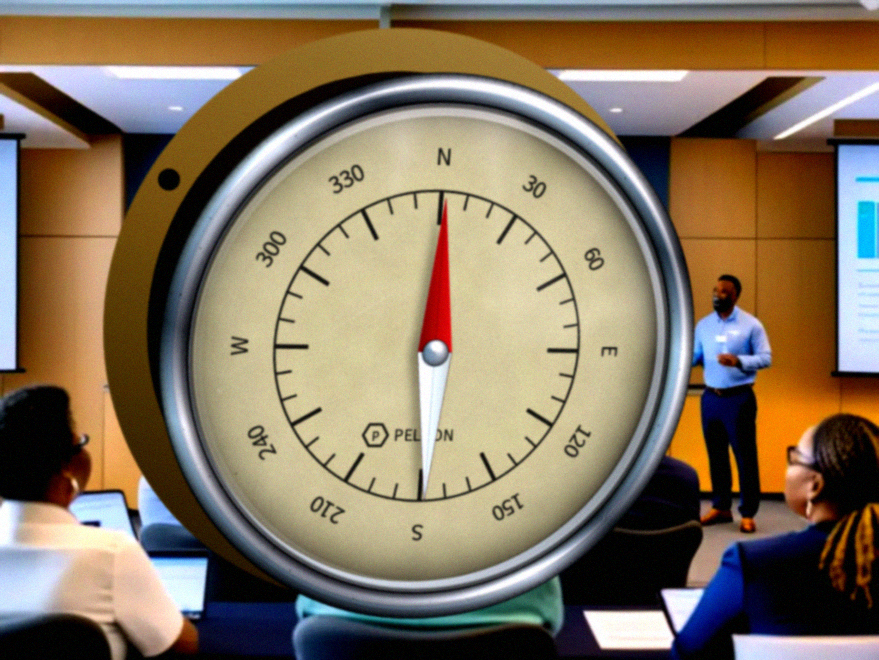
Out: value=0 unit=°
